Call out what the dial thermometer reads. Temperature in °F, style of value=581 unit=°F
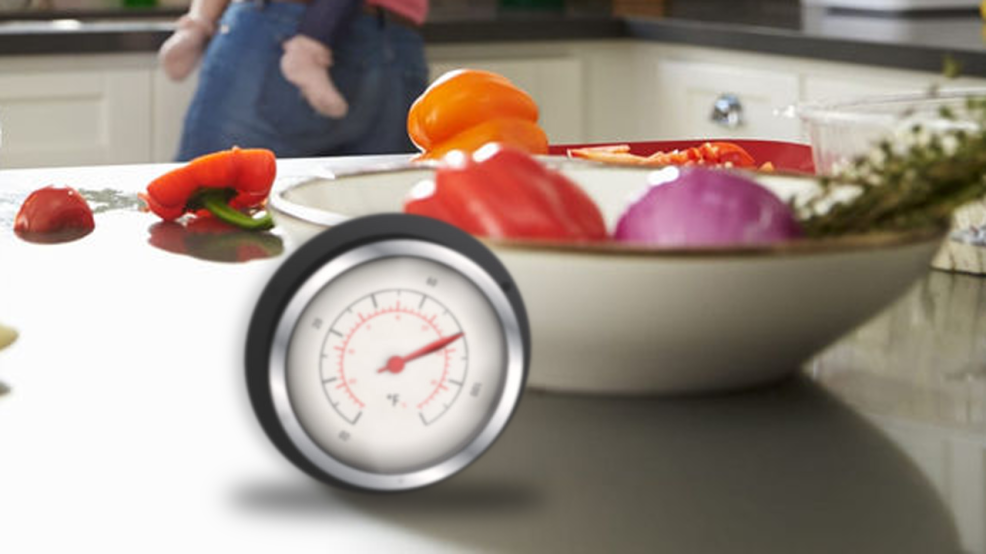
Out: value=80 unit=°F
